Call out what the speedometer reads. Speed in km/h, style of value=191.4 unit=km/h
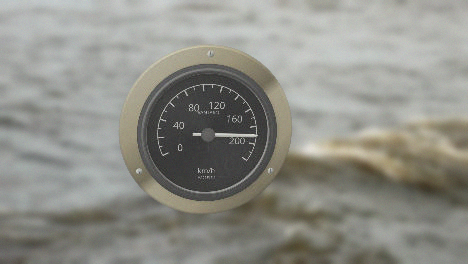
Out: value=190 unit=km/h
